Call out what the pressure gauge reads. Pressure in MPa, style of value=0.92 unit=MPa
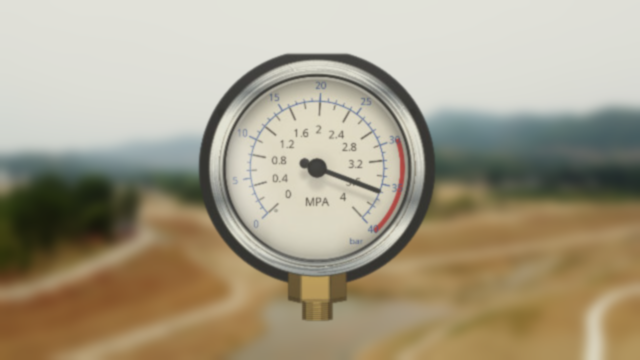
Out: value=3.6 unit=MPa
